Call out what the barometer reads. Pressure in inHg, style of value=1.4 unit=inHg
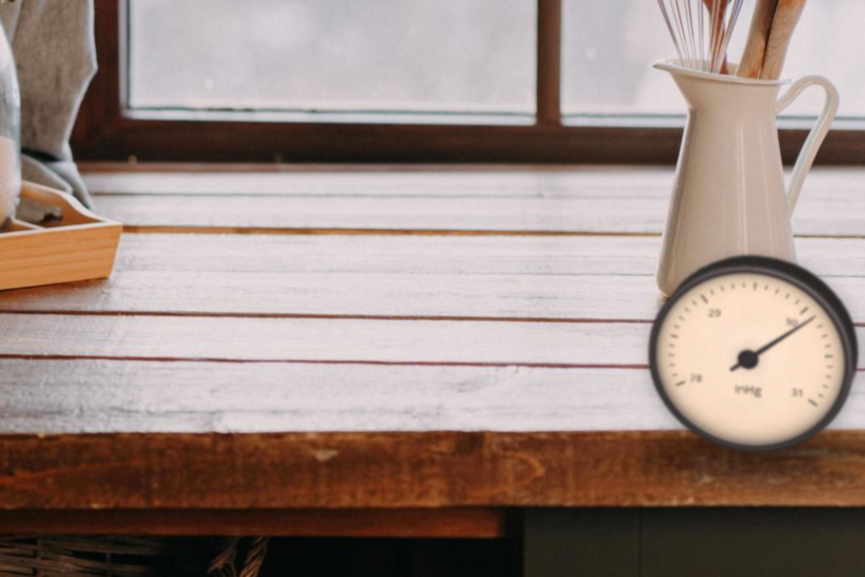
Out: value=30.1 unit=inHg
